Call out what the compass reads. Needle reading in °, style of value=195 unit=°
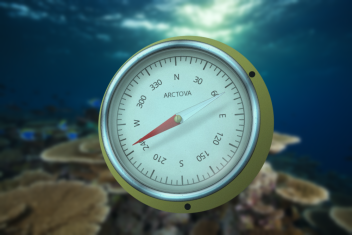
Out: value=245 unit=°
